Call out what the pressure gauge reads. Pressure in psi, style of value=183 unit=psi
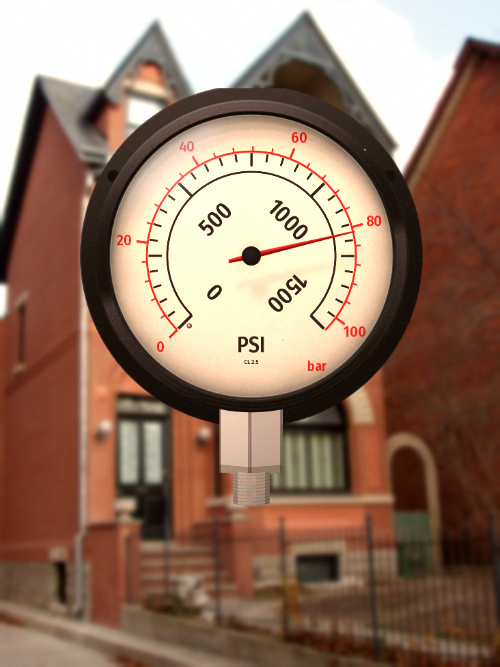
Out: value=1175 unit=psi
